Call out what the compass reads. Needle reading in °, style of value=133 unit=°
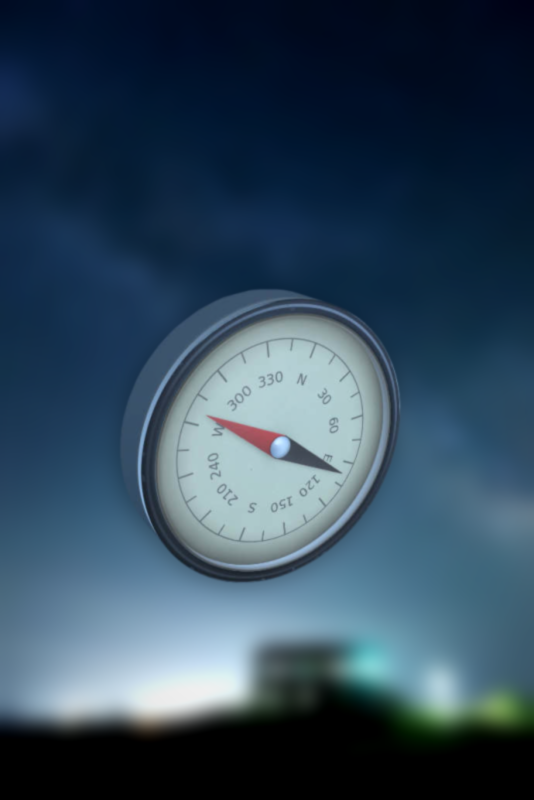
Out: value=277.5 unit=°
